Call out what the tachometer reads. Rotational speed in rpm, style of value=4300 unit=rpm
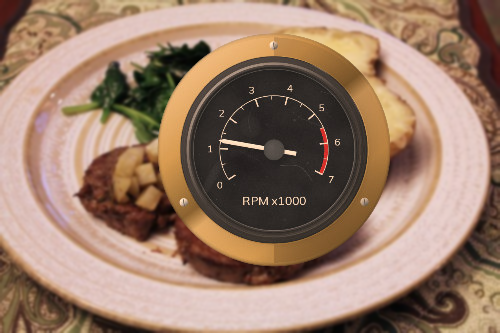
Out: value=1250 unit=rpm
